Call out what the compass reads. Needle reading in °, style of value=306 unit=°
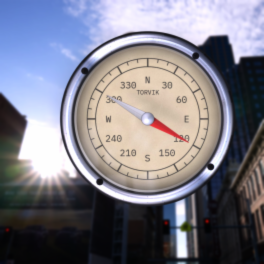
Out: value=120 unit=°
